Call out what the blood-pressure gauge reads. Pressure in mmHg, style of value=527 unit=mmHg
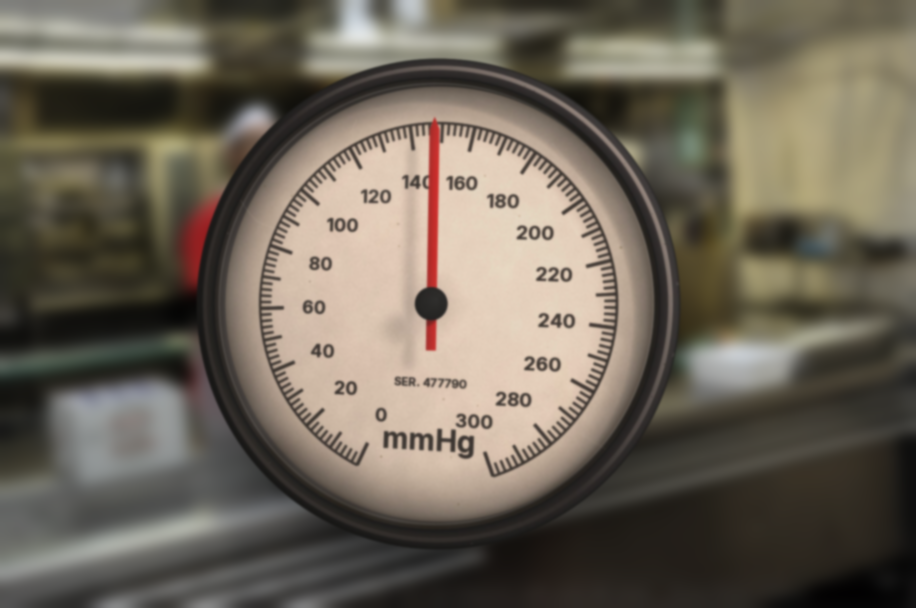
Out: value=148 unit=mmHg
